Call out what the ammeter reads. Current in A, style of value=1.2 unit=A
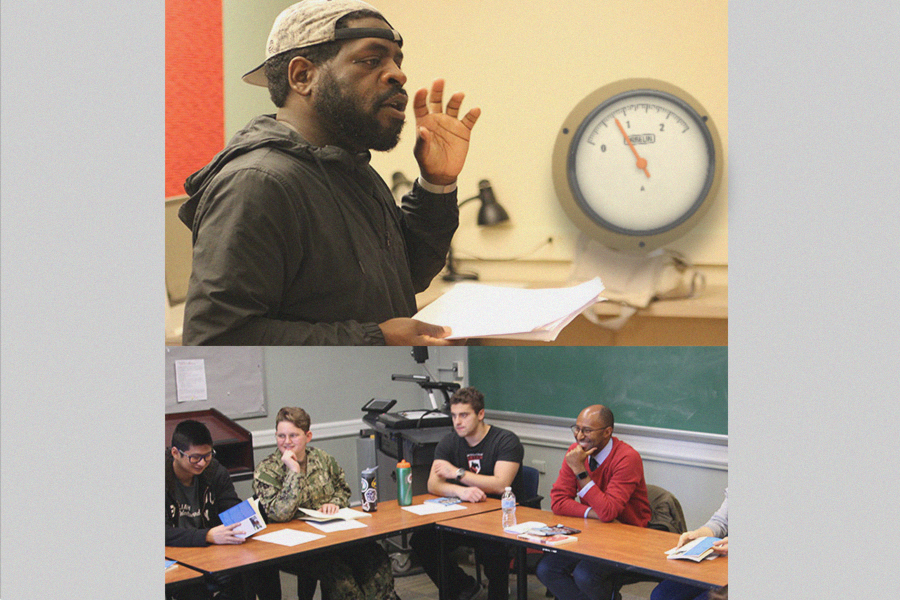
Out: value=0.75 unit=A
